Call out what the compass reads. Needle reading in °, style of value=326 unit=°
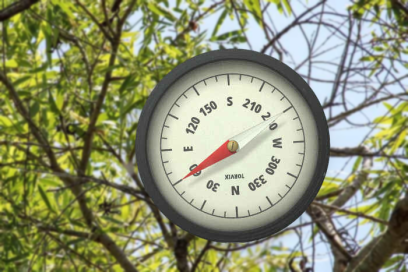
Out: value=60 unit=°
